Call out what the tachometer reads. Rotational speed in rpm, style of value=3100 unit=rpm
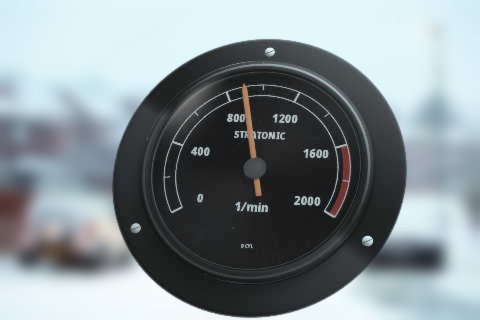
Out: value=900 unit=rpm
